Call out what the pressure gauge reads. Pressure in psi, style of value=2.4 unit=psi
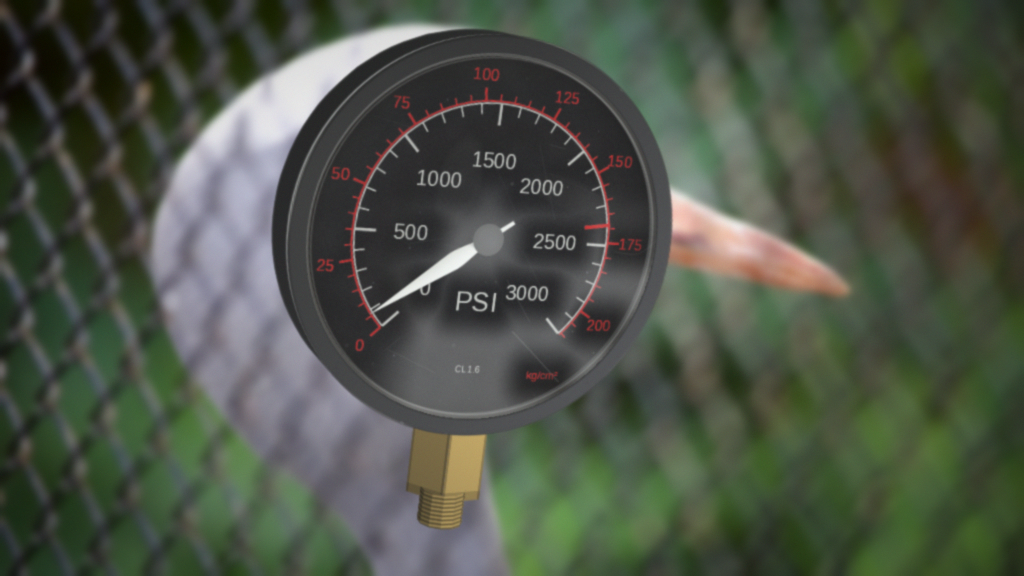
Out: value=100 unit=psi
